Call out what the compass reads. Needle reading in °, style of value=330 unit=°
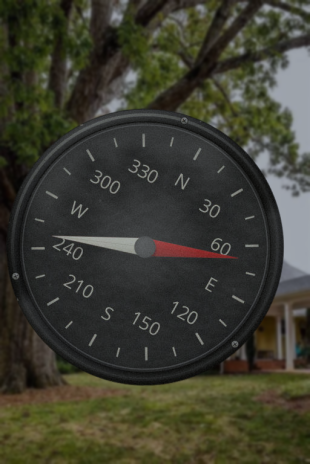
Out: value=67.5 unit=°
